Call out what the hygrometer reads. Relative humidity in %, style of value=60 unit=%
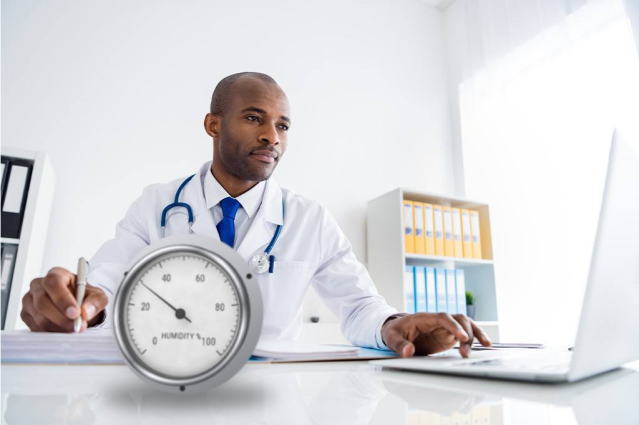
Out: value=30 unit=%
